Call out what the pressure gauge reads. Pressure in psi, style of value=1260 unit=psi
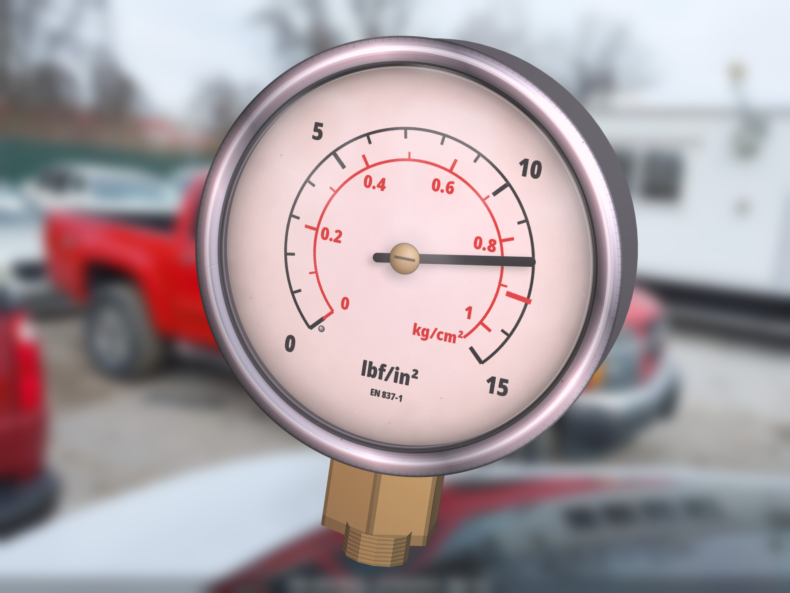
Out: value=12 unit=psi
